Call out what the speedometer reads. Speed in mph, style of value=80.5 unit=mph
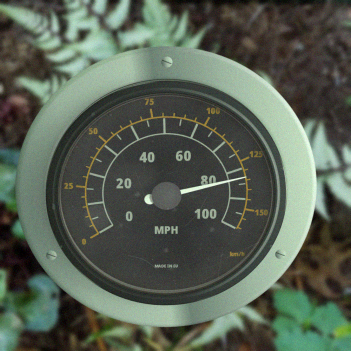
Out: value=82.5 unit=mph
